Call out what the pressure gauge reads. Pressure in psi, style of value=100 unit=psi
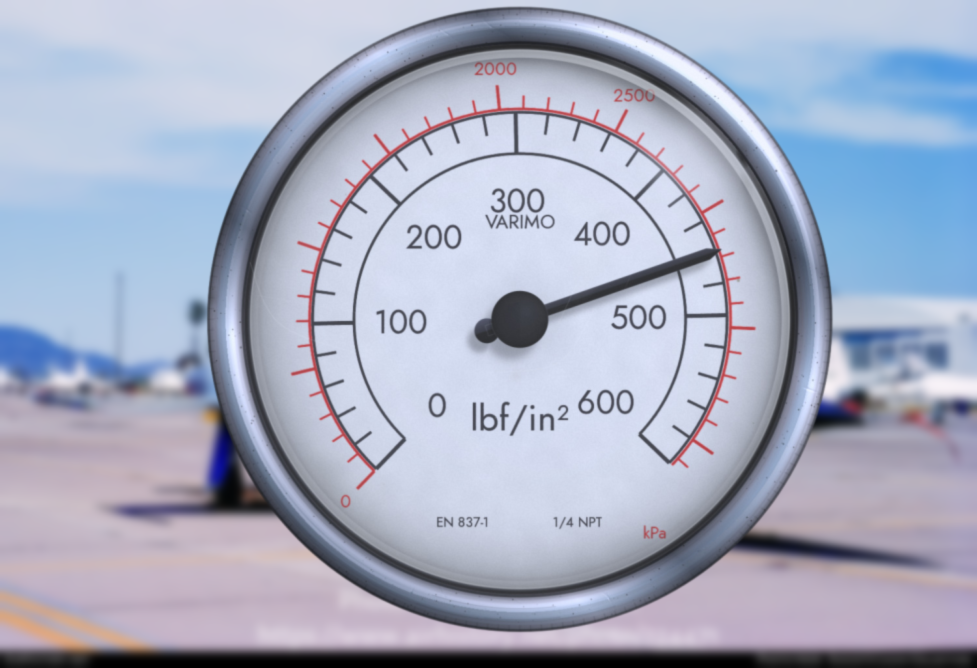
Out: value=460 unit=psi
